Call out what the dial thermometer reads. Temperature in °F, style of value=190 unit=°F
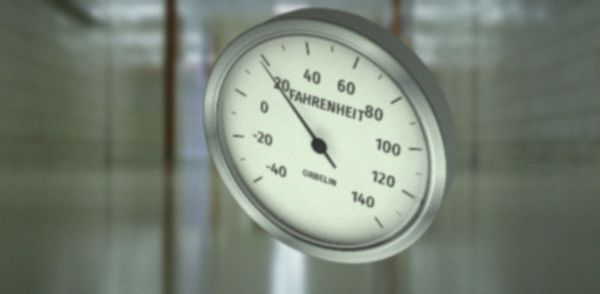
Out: value=20 unit=°F
